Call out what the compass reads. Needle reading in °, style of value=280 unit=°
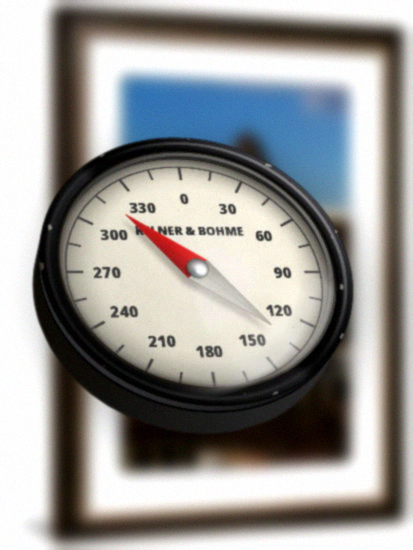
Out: value=315 unit=°
